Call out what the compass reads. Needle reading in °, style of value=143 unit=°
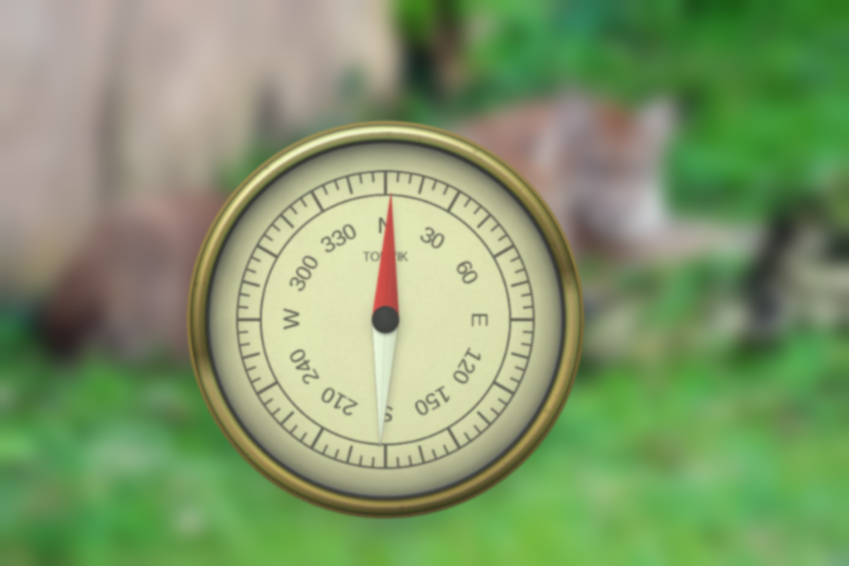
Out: value=2.5 unit=°
